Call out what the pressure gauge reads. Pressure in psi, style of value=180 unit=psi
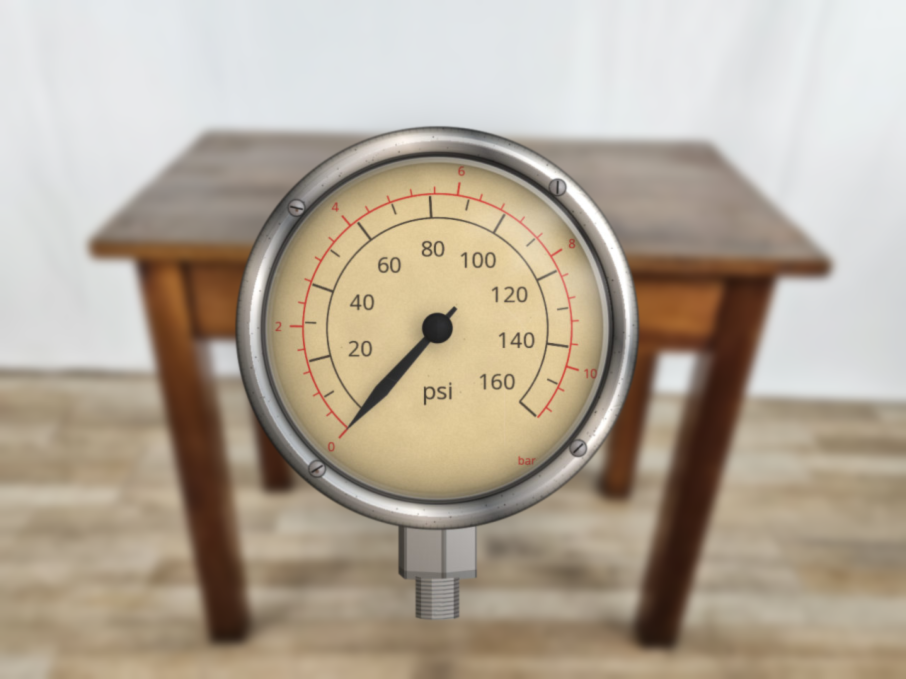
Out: value=0 unit=psi
